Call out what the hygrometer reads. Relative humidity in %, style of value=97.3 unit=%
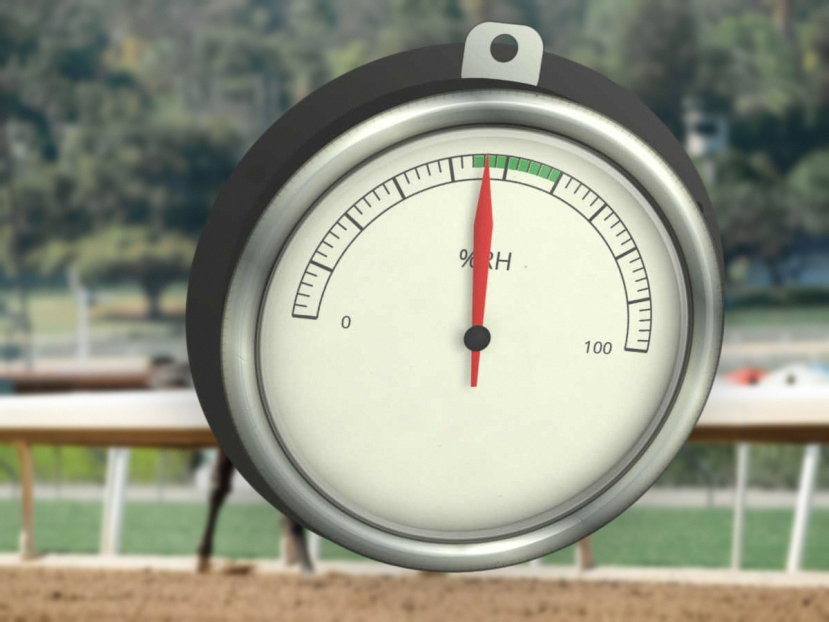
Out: value=46 unit=%
